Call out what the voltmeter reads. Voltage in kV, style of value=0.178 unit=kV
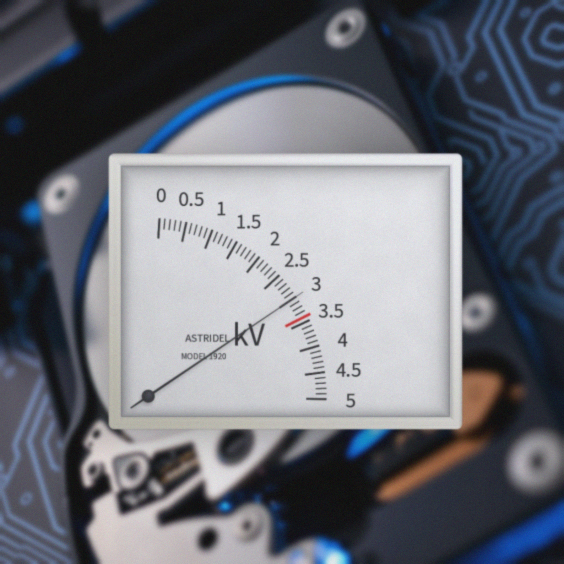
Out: value=3 unit=kV
